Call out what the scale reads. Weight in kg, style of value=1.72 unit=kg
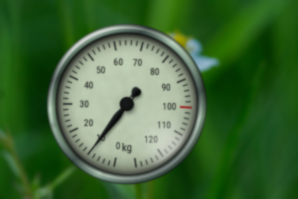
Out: value=10 unit=kg
